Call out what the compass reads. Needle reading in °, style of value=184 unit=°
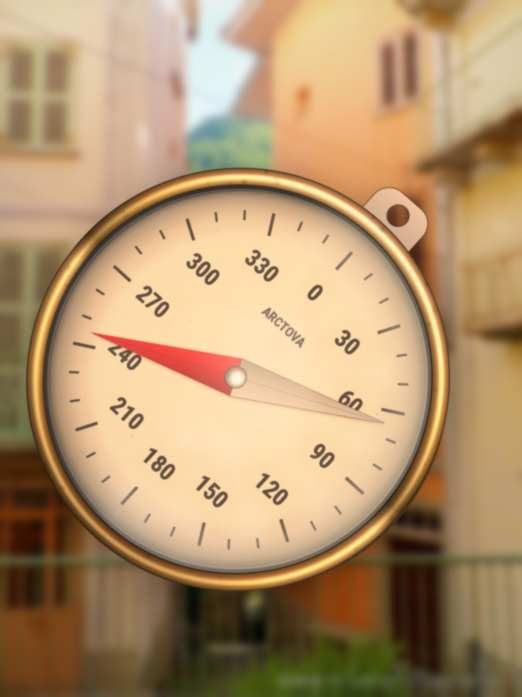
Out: value=245 unit=°
